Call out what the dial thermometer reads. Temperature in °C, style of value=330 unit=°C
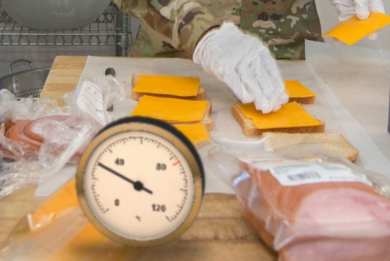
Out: value=30 unit=°C
